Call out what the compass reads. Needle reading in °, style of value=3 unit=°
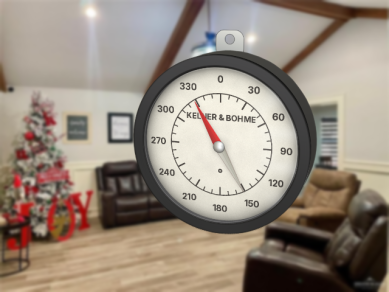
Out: value=330 unit=°
